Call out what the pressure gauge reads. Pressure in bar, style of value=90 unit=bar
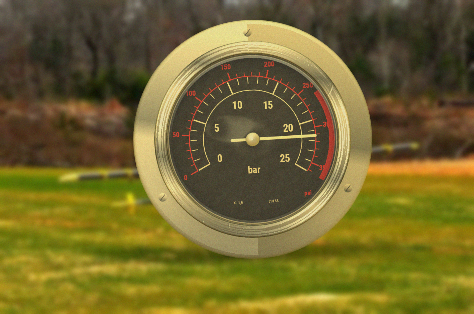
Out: value=21.5 unit=bar
